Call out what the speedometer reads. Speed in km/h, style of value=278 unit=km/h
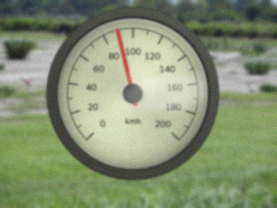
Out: value=90 unit=km/h
